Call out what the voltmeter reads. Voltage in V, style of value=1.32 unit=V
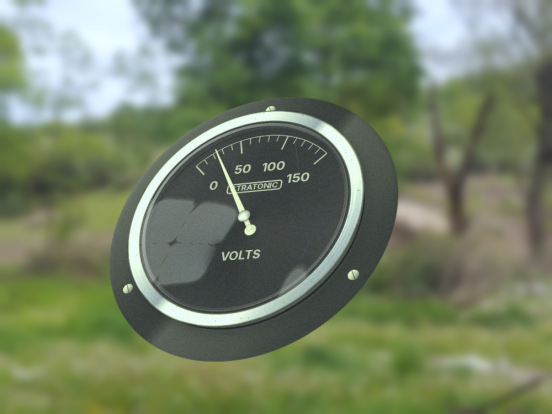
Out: value=25 unit=V
